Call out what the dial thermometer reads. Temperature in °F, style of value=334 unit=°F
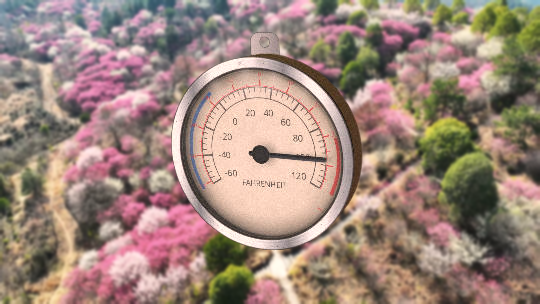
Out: value=100 unit=°F
